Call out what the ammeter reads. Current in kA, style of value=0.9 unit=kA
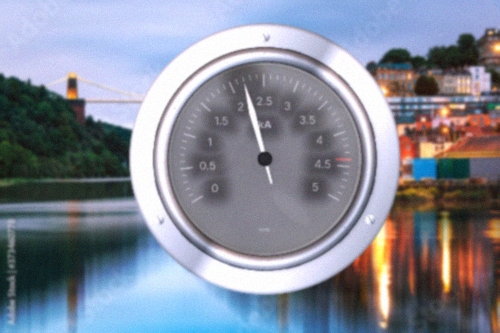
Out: value=2.2 unit=kA
